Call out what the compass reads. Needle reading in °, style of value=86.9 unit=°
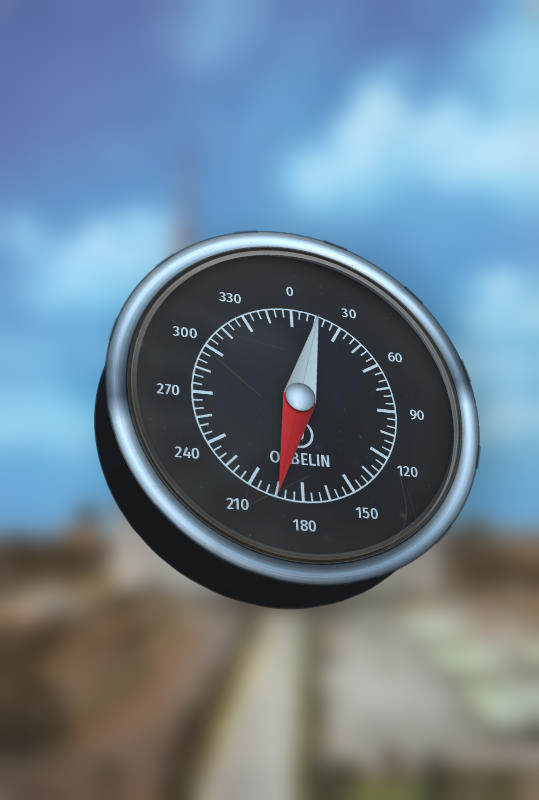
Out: value=195 unit=°
